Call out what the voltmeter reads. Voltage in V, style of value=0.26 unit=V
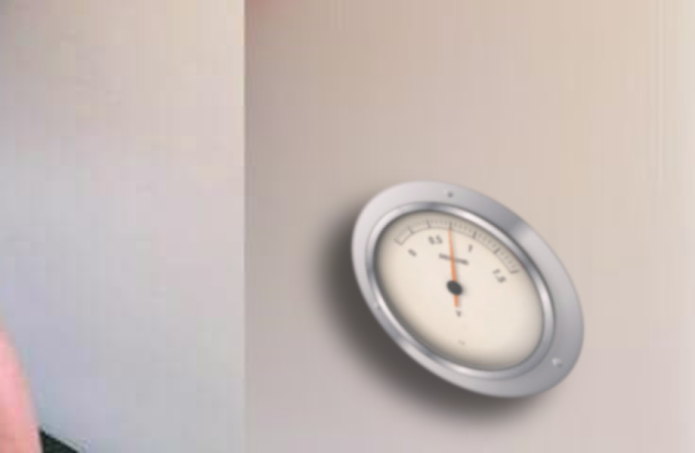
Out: value=0.75 unit=V
